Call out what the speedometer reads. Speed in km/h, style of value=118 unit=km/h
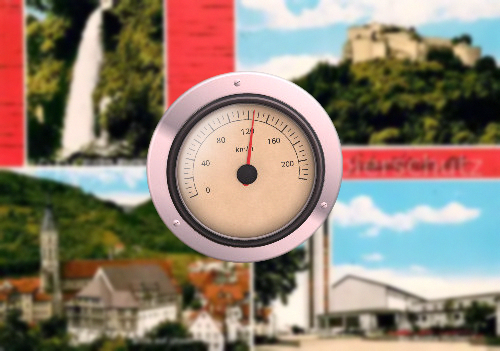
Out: value=125 unit=km/h
